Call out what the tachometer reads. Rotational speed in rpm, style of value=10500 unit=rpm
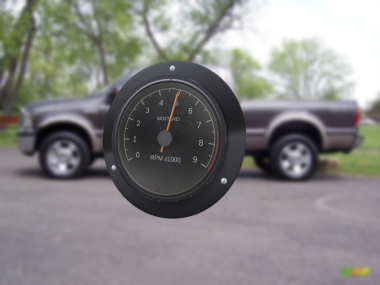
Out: value=5000 unit=rpm
